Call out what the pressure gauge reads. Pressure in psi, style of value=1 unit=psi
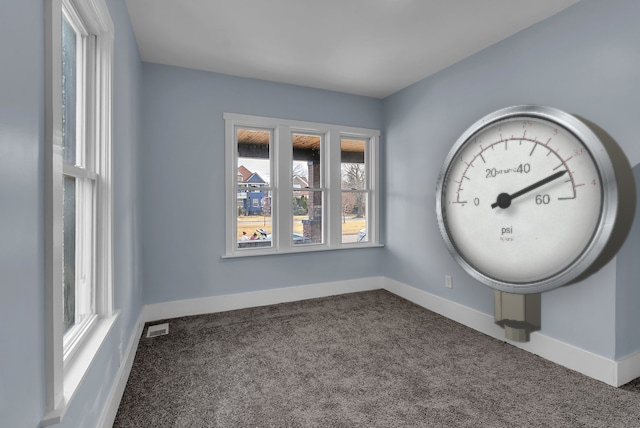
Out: value=52.5 unit=psi
